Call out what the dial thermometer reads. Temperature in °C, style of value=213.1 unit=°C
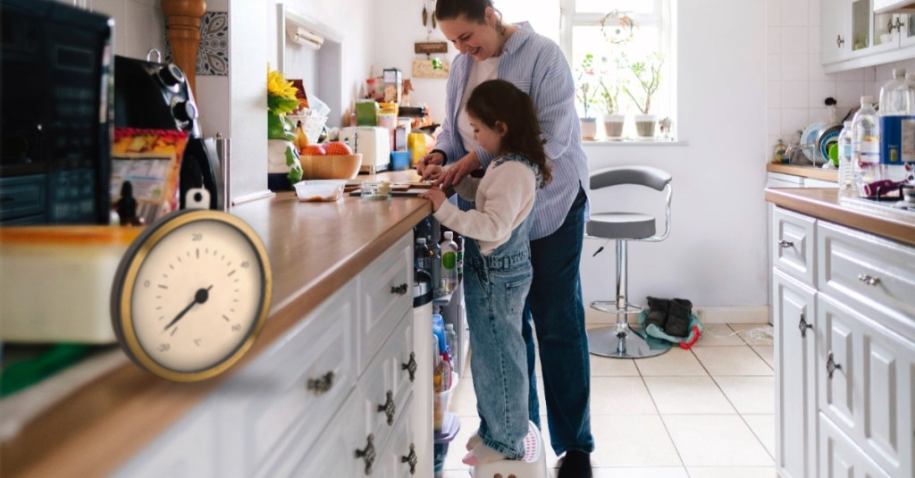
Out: value=-16 unit=°C
